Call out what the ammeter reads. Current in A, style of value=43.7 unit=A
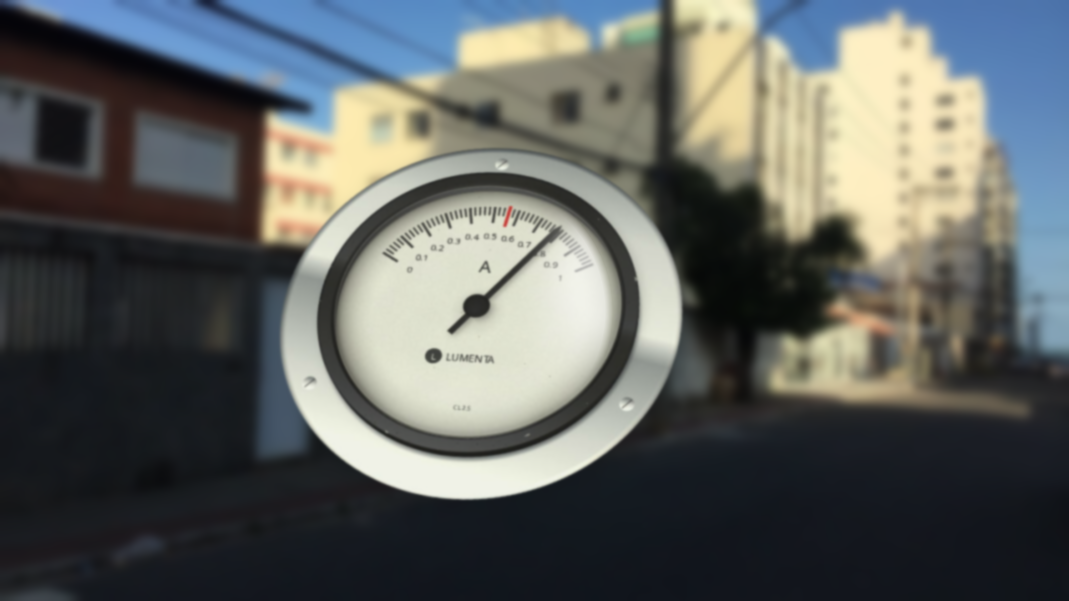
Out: value=0.8 unit=A
